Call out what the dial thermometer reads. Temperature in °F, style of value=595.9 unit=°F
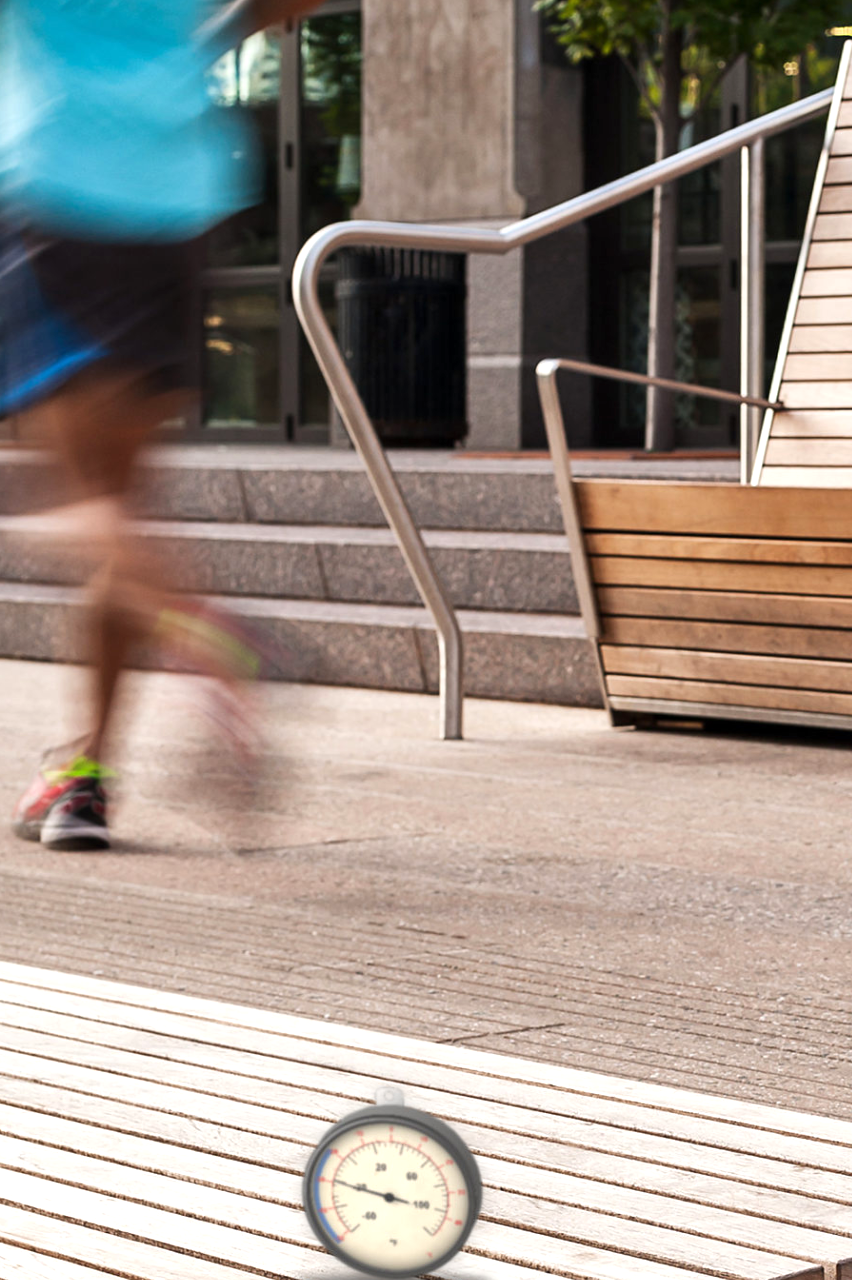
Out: value=-20 unit=°F
